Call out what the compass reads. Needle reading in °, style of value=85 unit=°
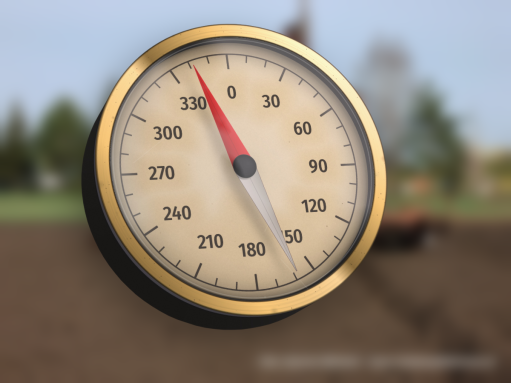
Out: value=340 unit=°
